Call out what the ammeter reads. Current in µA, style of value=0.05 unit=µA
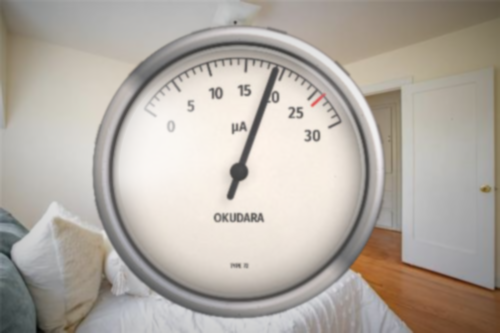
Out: value=19 unit=µA
